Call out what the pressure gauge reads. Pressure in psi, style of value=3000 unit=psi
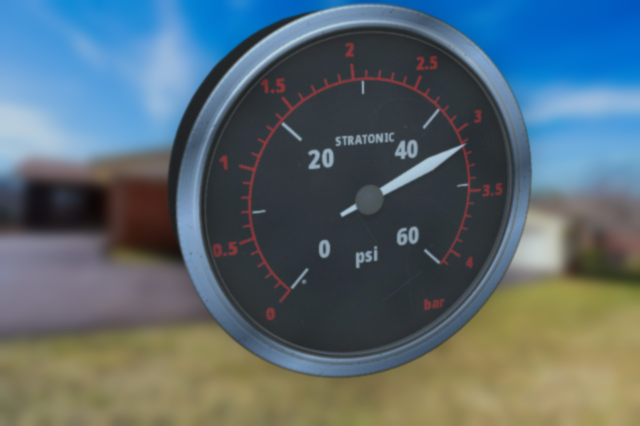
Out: value=45 unit=psi
